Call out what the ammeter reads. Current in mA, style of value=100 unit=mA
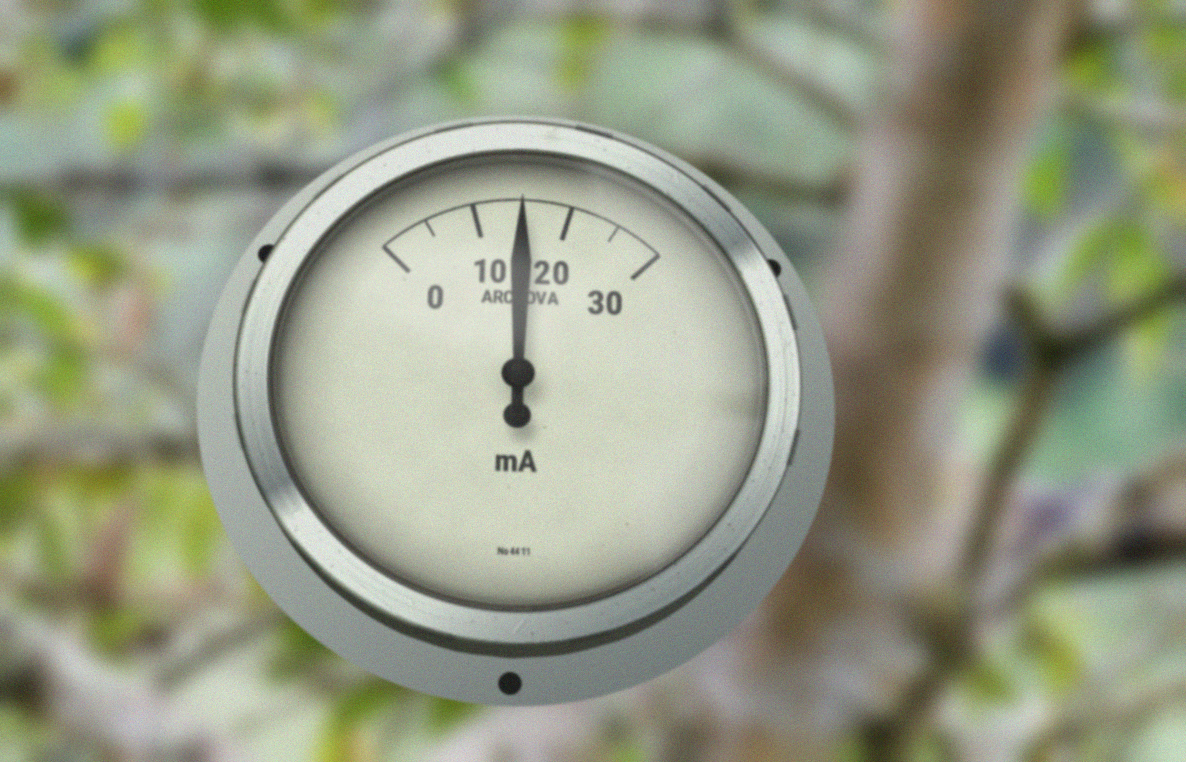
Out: value=15 unit=mA
